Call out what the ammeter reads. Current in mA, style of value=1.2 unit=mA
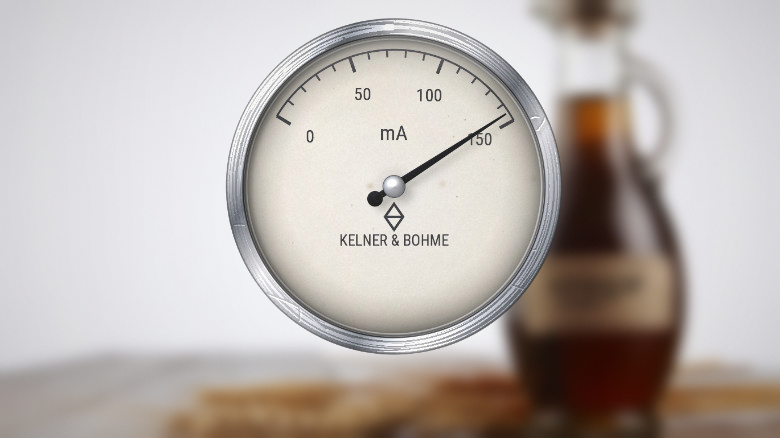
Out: value=145 unit=mA
